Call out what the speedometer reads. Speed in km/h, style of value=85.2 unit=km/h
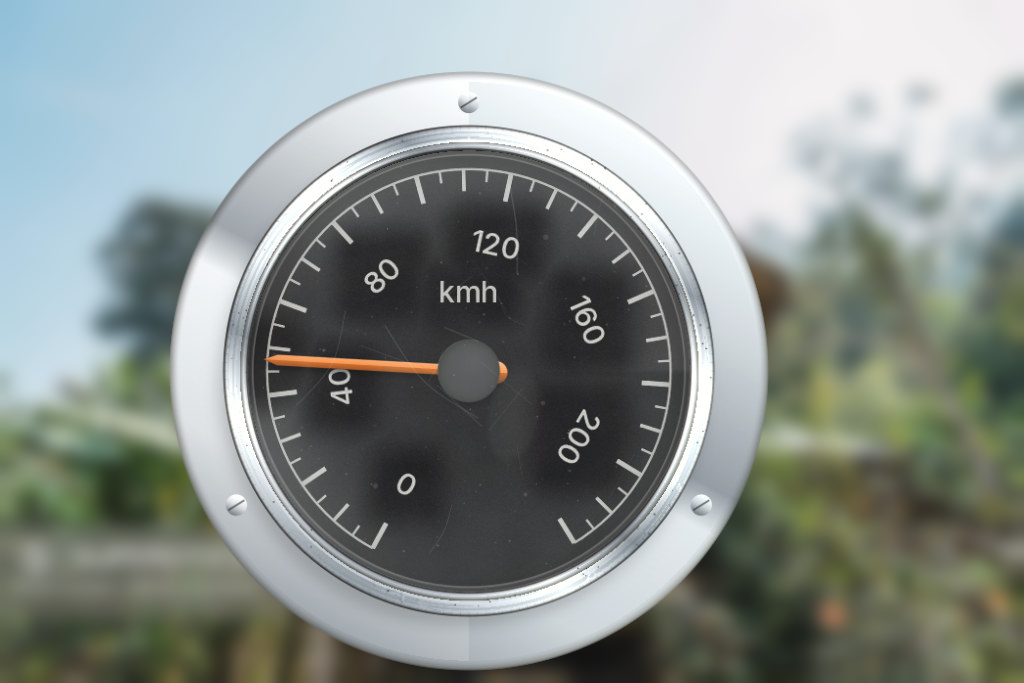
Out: value=47.5 unit=km/h
